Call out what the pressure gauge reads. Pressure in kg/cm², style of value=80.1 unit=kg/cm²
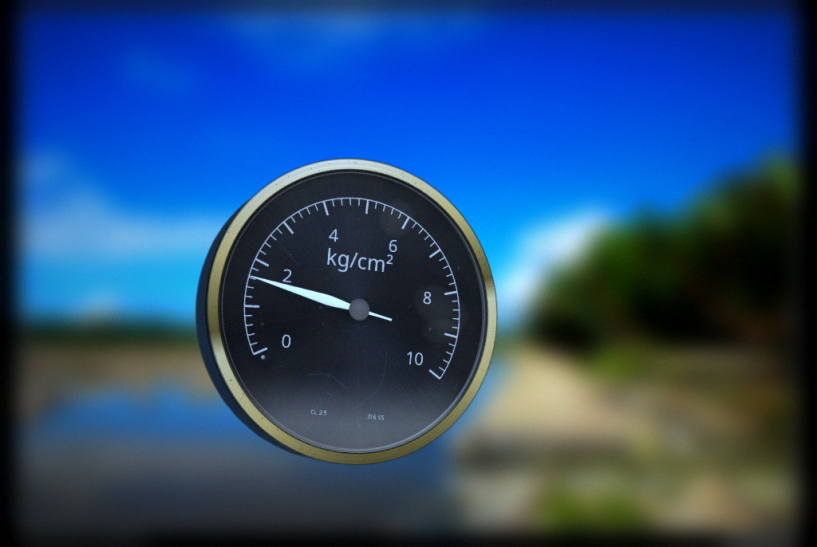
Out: value=1.6 unit=kg/cm²
